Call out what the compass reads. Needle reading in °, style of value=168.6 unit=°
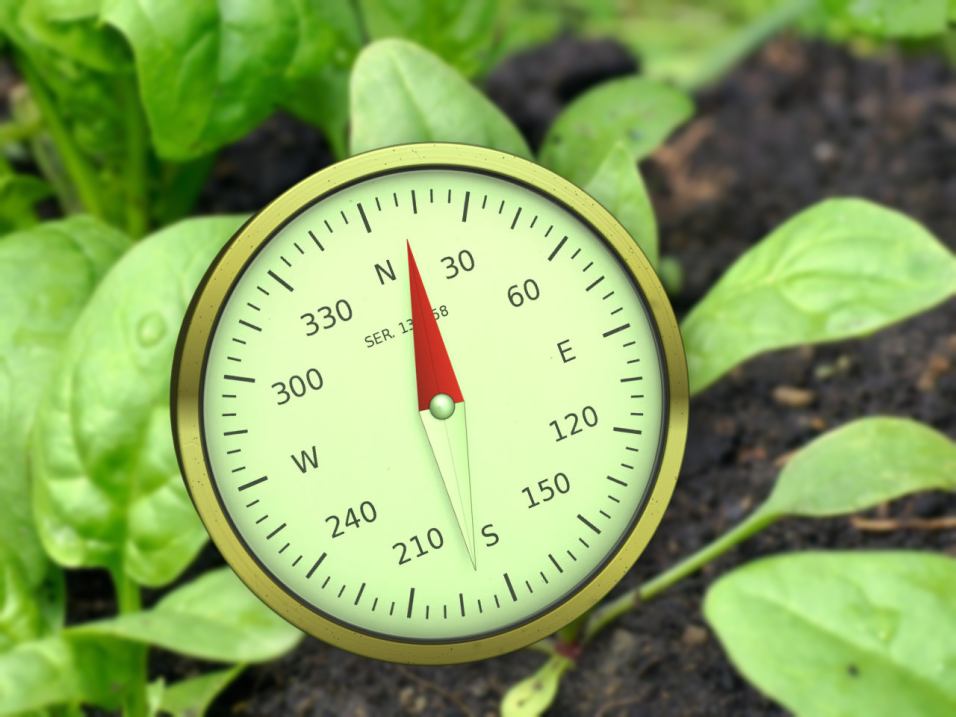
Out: value=10 unit=°
